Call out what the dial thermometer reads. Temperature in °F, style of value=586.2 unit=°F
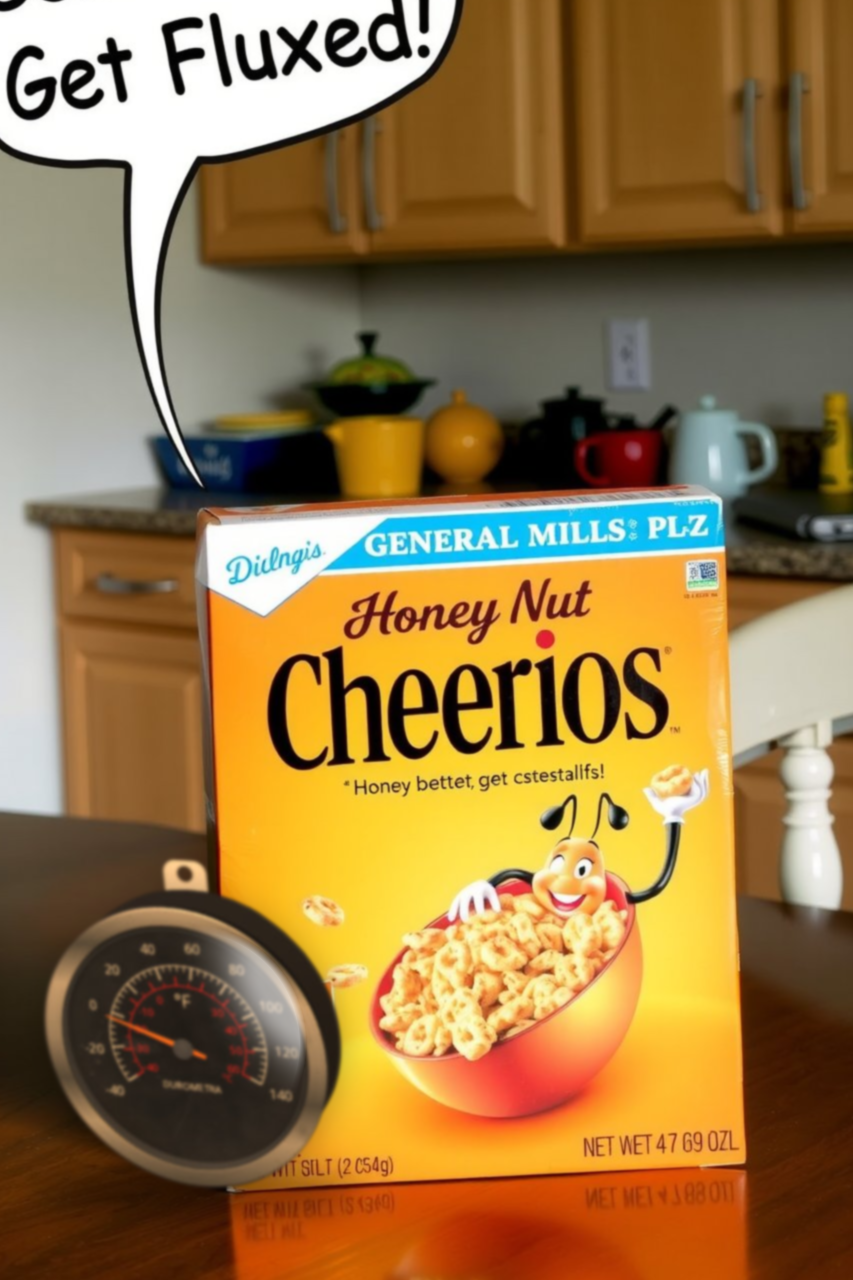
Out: value=0 unit=°F
